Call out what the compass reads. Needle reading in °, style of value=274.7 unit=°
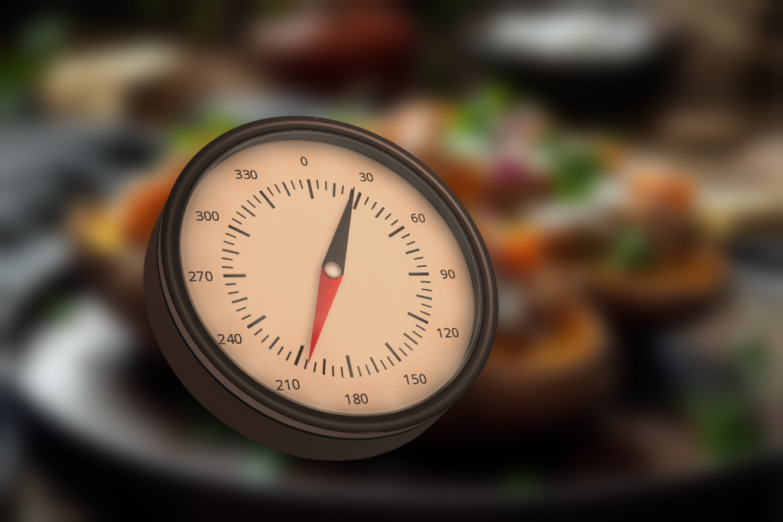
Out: value=205 unit=°
